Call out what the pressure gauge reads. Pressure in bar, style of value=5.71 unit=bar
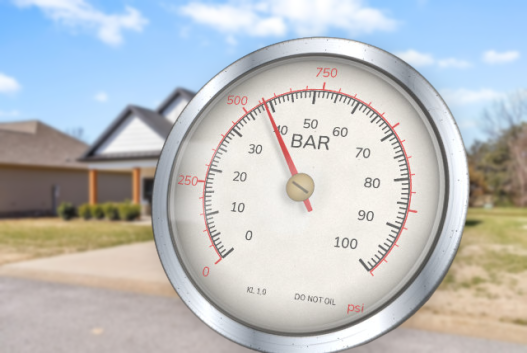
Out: value=39 unit=bar
